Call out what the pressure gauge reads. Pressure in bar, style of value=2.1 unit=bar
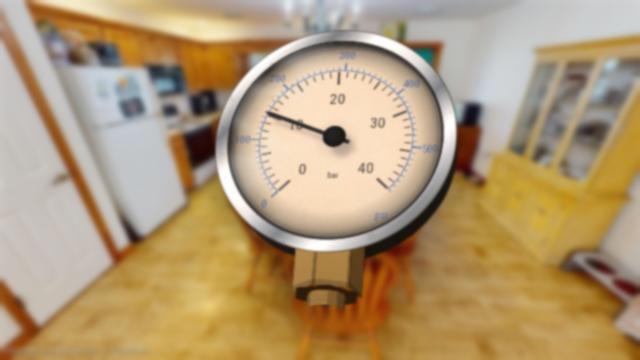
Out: value=10 unit=bar
